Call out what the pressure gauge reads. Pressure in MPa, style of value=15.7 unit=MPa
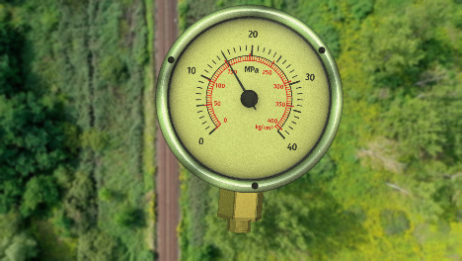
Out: value=15 unit=MPa
